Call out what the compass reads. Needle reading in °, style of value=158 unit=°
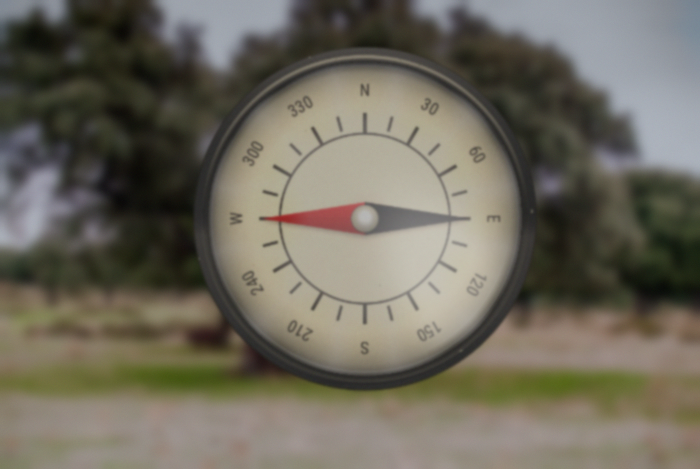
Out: value=270 unit=°
